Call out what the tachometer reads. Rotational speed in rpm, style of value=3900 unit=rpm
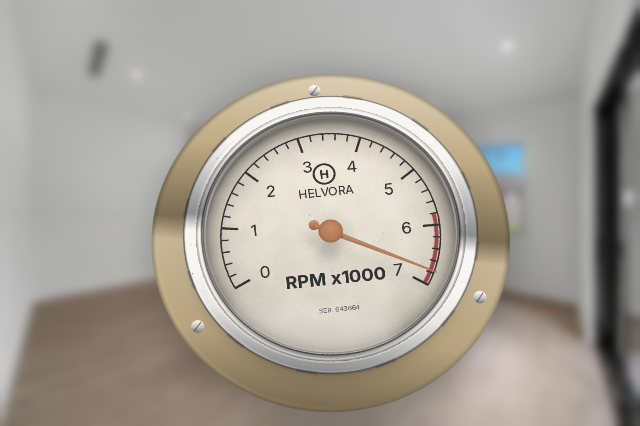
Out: value=6800 unit=rpm
